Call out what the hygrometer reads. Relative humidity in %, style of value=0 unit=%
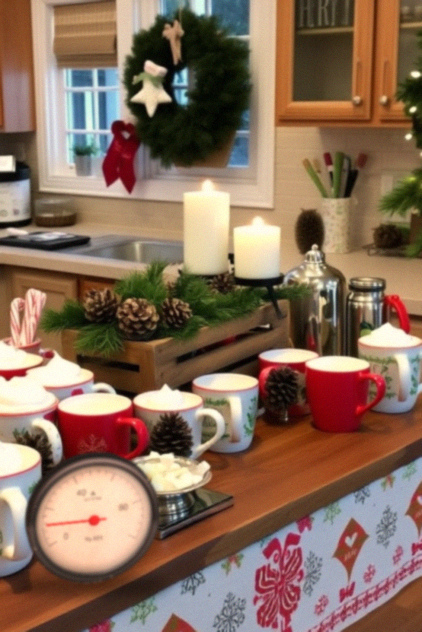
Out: value=12 unit=%
